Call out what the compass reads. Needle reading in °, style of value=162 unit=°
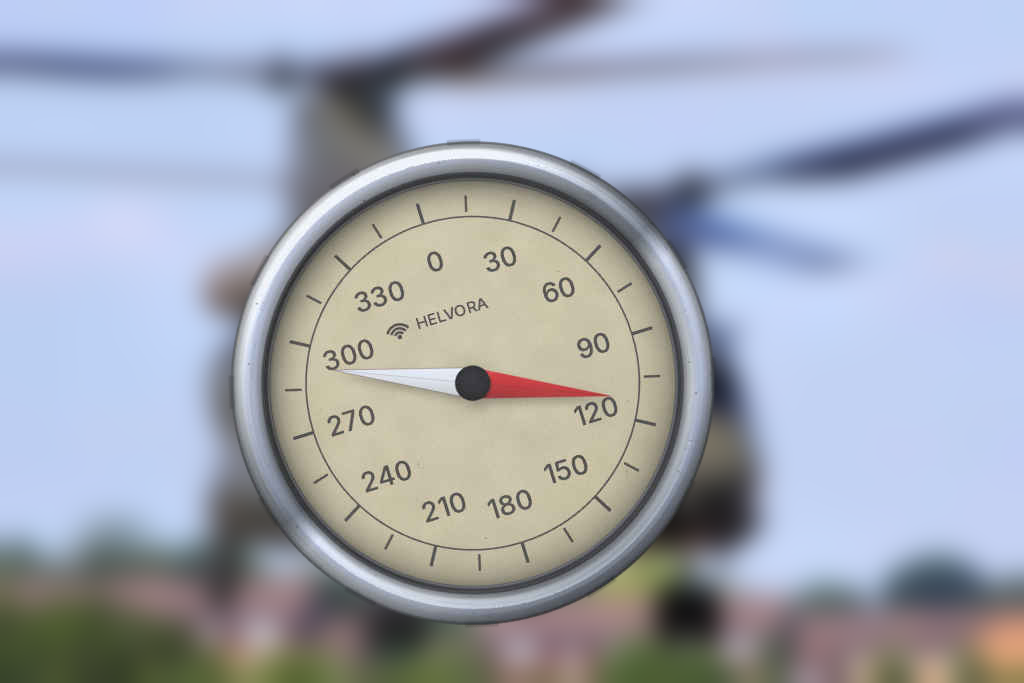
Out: value=112.5 unit=°
